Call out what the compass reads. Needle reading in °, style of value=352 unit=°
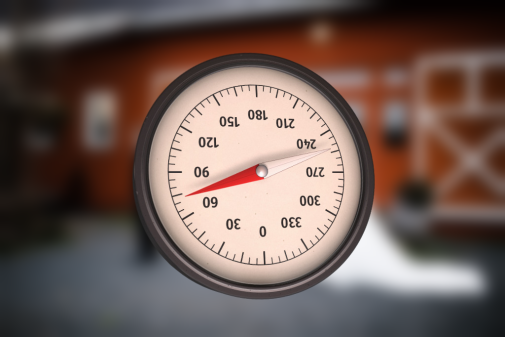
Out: value=72.5 unit=°
